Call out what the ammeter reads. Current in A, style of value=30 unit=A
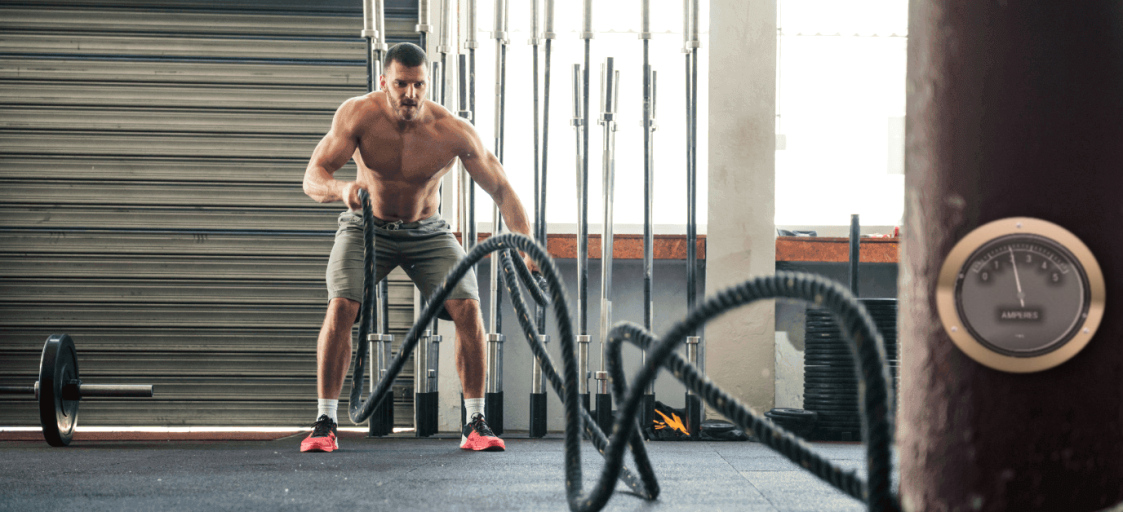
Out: value=2 unit=A
